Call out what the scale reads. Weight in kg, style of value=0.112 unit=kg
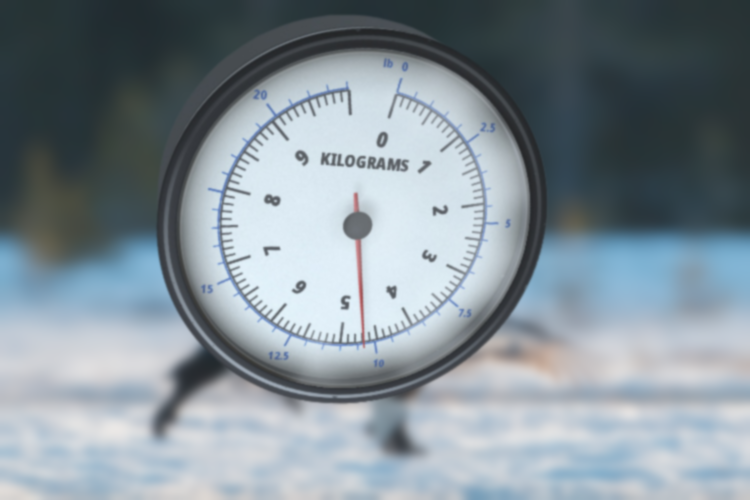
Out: value=4.7 unit=kg
